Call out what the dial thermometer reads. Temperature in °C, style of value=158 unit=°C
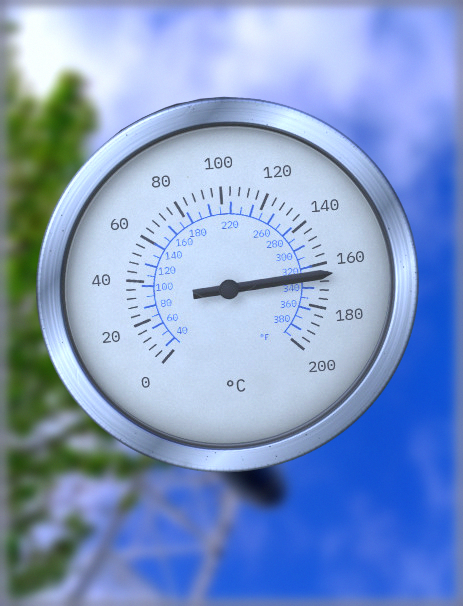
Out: value=164 unit=°C
